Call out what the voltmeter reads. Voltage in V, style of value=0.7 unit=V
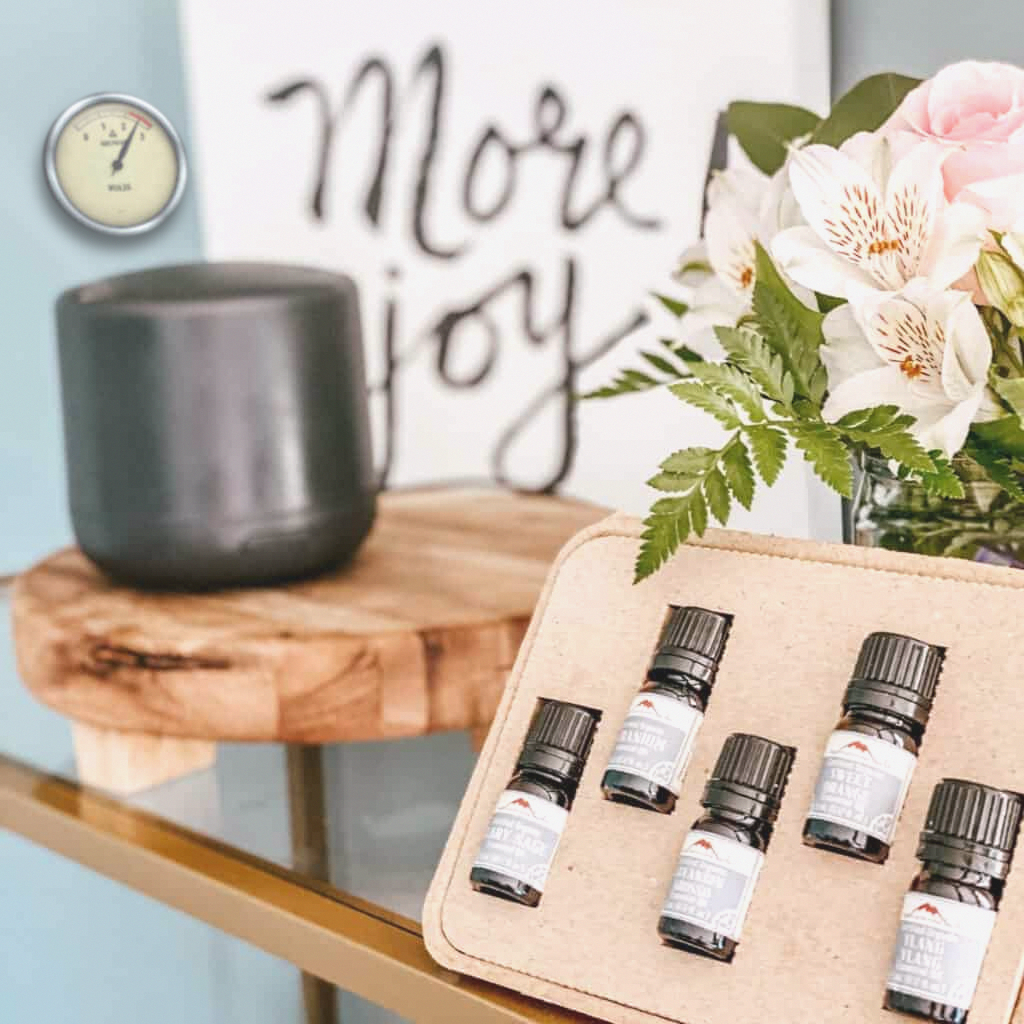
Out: value=2.5 unit=V
